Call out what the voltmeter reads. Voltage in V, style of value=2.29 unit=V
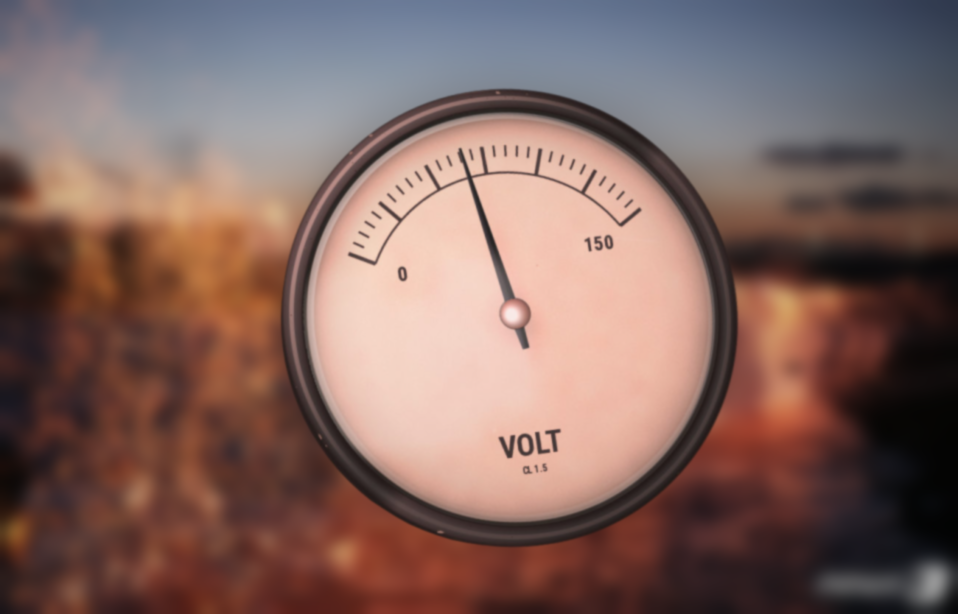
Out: value=65 unit=V
